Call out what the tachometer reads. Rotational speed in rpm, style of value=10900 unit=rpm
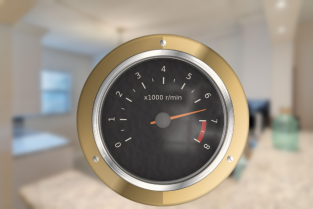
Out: value=6500 unit=rpm
